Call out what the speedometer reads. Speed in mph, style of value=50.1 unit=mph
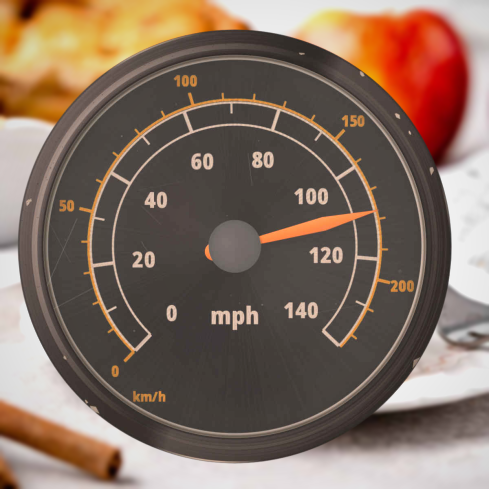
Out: value=110 unit=mph
